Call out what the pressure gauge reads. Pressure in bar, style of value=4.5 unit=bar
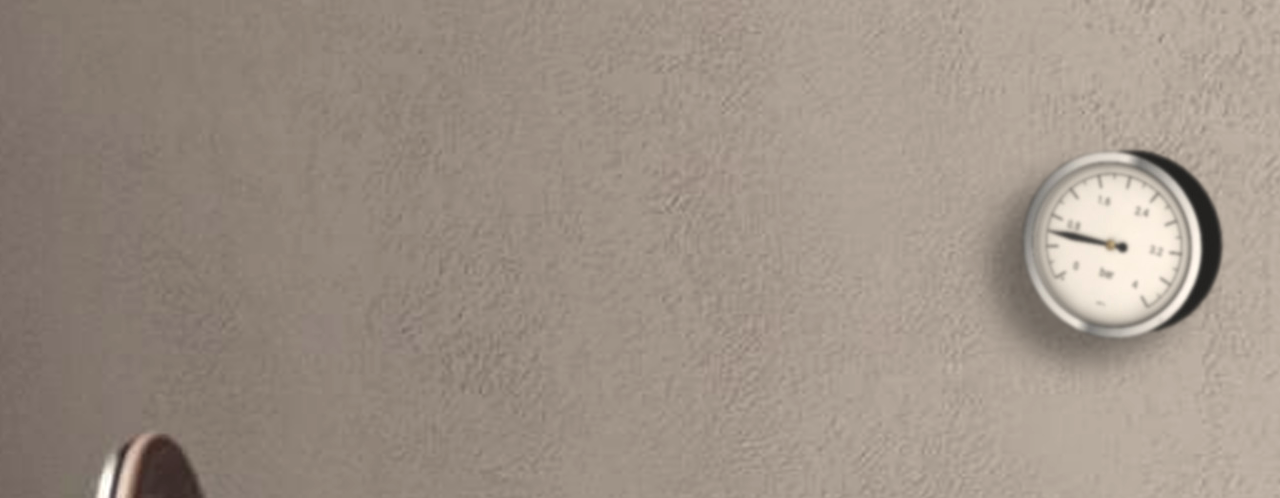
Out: value=0.6 unit=bar
